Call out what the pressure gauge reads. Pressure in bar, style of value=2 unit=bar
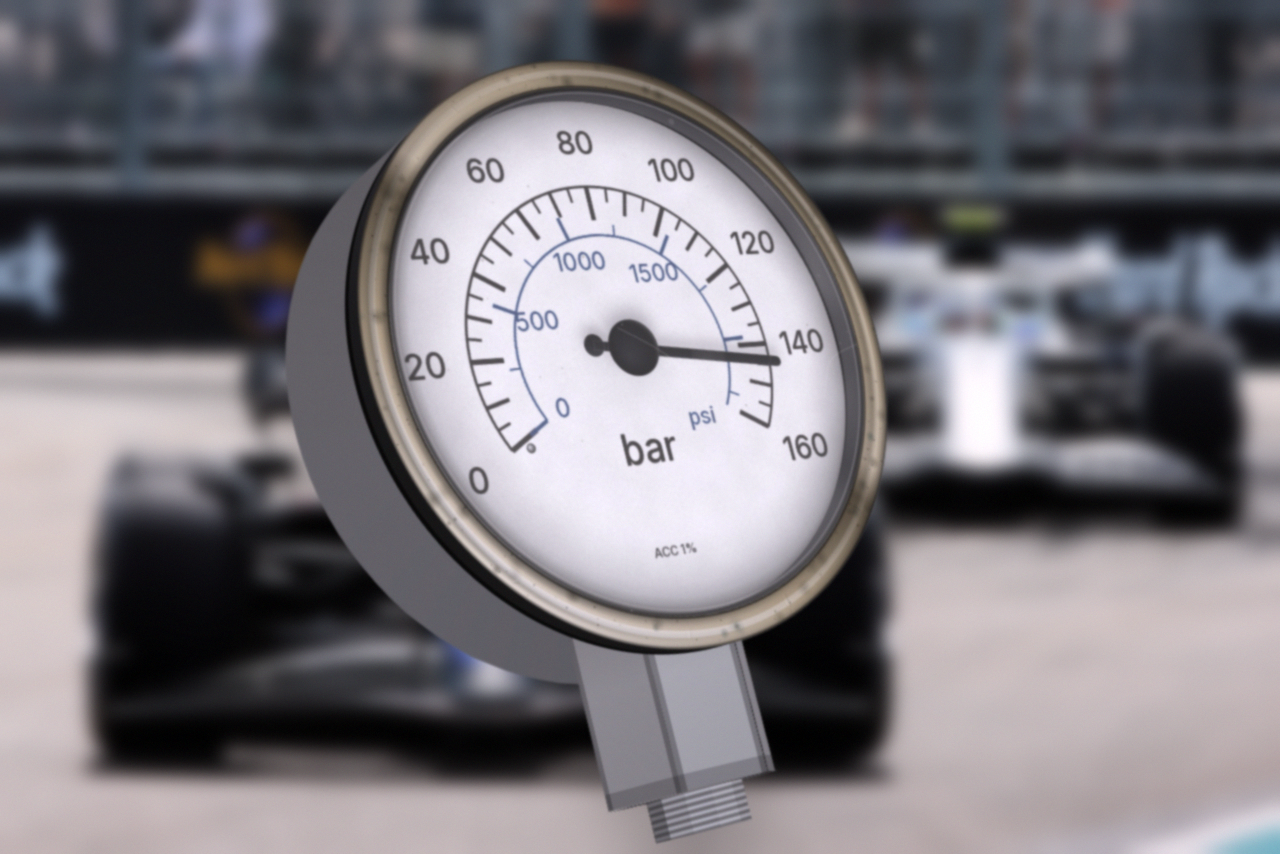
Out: value=145 unit=bar
